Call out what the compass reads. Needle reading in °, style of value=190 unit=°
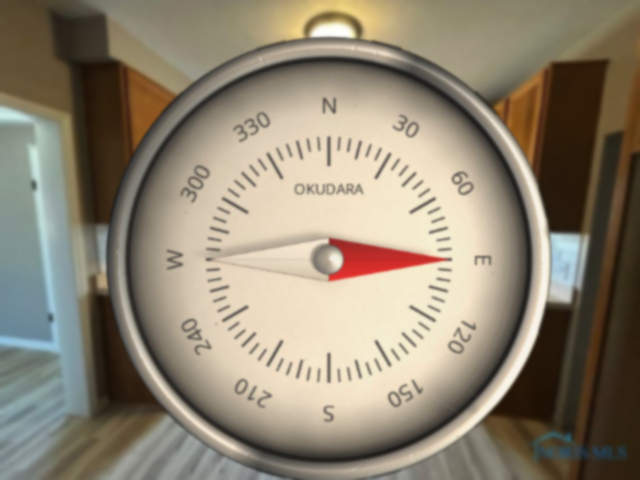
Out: value=90 unit=°
